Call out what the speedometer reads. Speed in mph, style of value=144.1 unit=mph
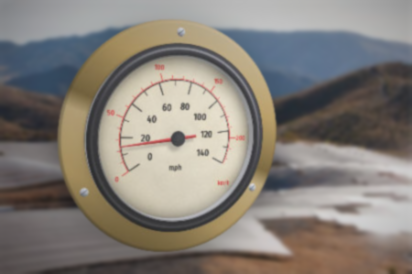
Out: value=15 unit=mph
